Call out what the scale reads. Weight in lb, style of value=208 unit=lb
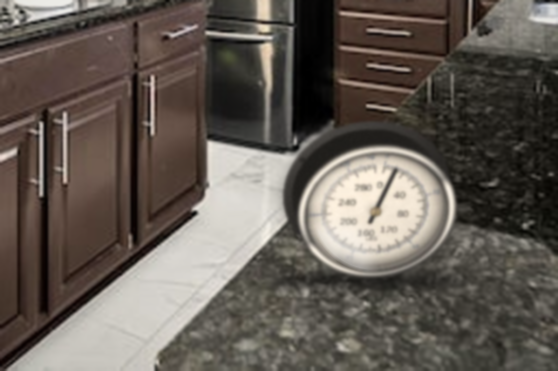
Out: value=10 unit=lb
